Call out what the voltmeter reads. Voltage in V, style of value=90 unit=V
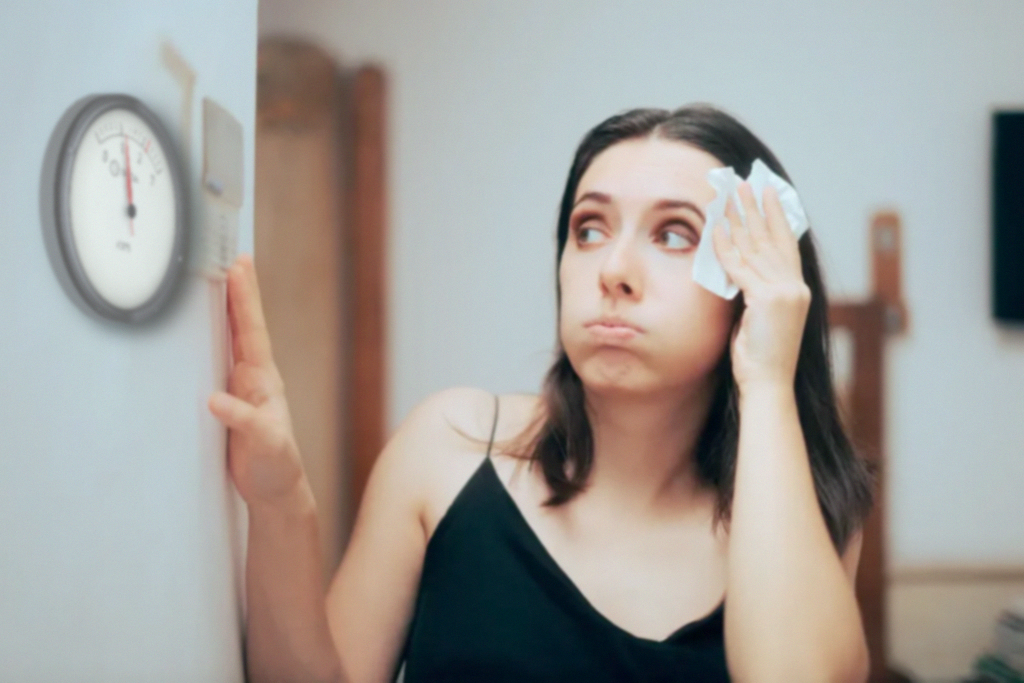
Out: value=1 unit=V
